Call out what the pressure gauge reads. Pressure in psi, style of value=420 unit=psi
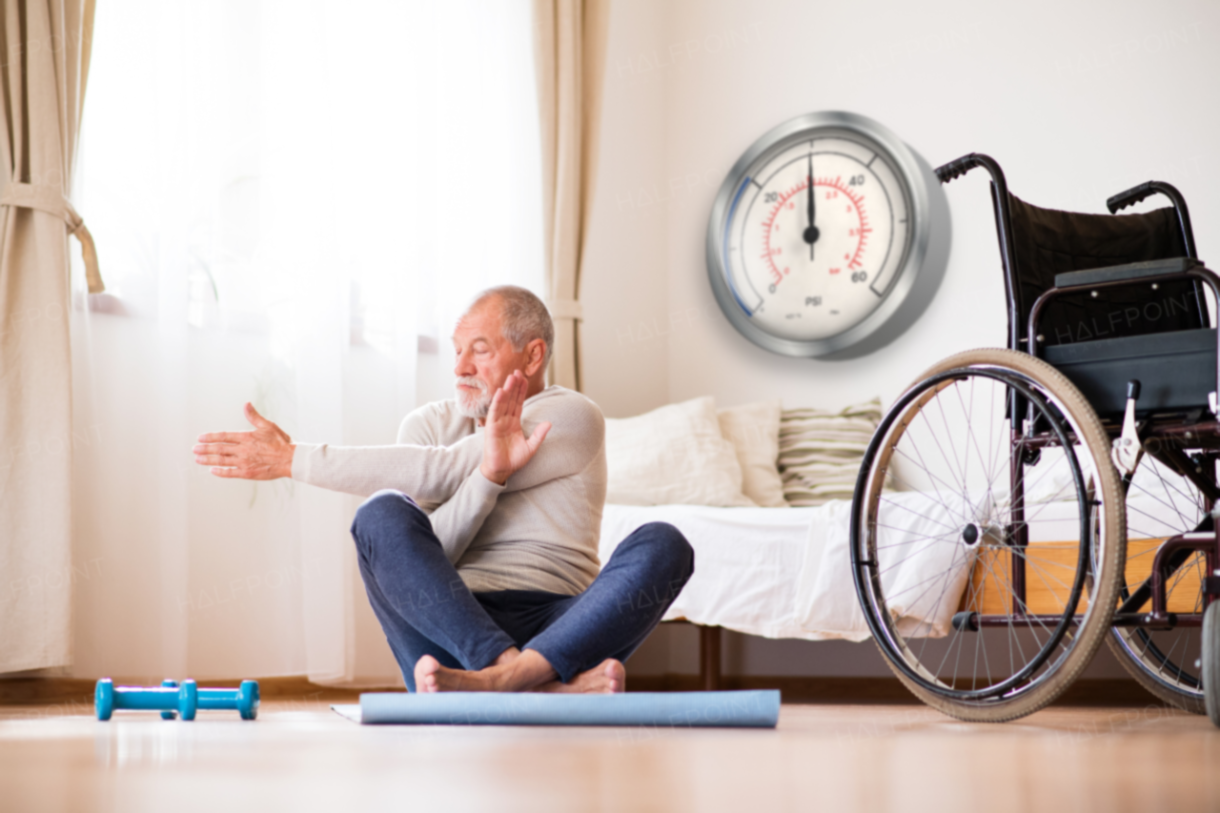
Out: value=30 unit=psi
